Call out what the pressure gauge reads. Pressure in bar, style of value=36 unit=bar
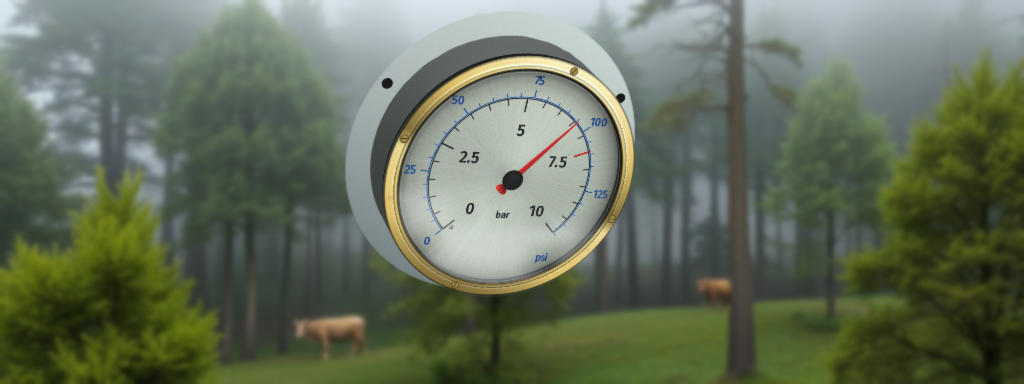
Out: value=6.5 unit=bar
